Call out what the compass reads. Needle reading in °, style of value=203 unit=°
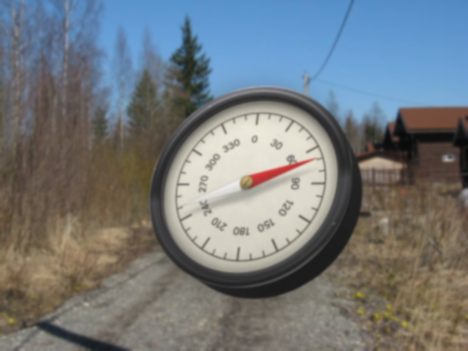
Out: value=70 unit=°
